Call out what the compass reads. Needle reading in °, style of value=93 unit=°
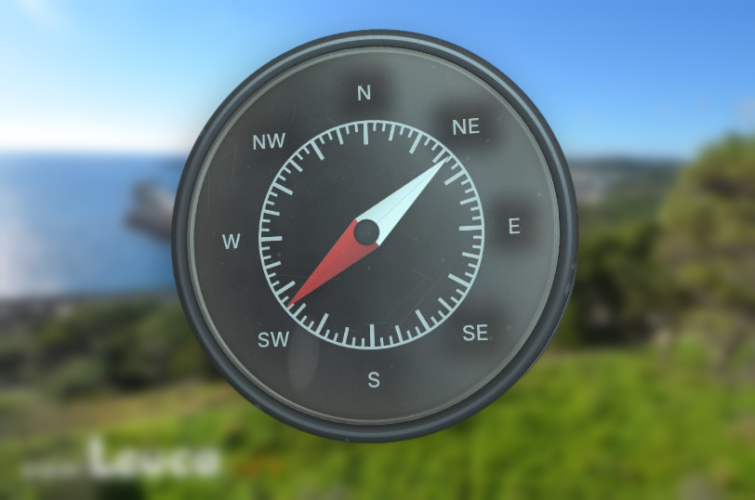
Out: value=230 unit=°
